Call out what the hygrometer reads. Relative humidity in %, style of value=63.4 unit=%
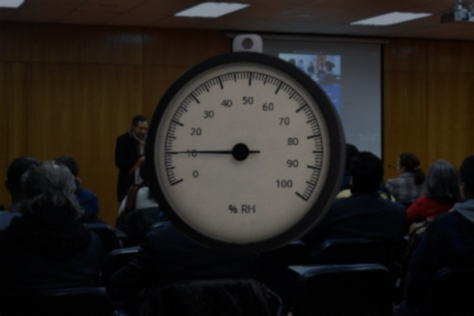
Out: value=10 unit=%
